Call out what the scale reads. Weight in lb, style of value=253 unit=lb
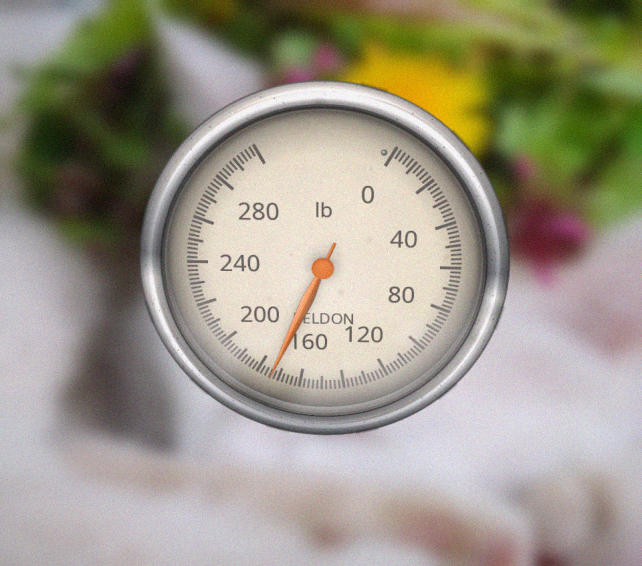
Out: value=174 unit=lb
